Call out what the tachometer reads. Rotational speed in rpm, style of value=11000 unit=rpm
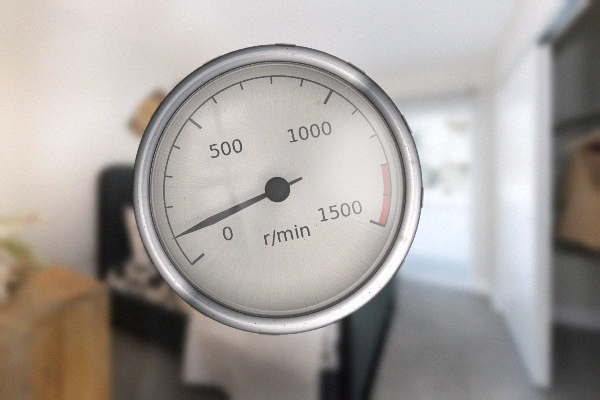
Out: value=100 unit=rpm
